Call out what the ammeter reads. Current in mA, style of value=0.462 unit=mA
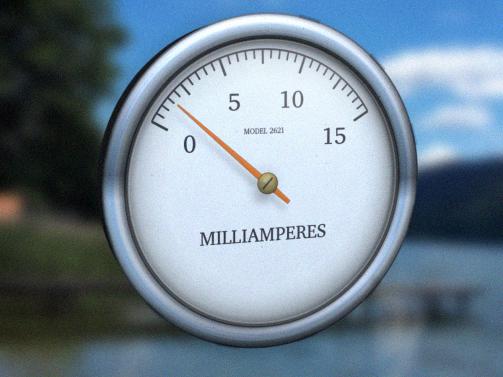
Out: value=1.5 unit=mA
